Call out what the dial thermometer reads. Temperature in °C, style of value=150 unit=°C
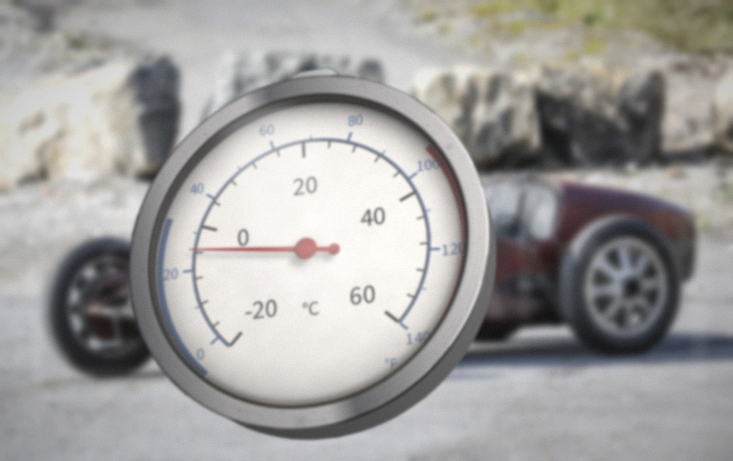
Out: value=-4 unit=°C
